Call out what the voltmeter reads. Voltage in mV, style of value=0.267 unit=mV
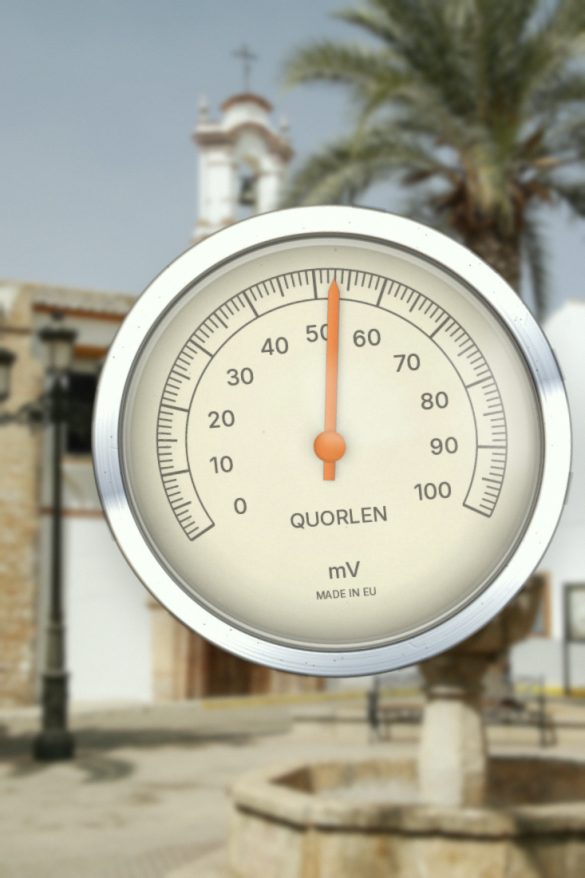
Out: value=53 unit=mV
